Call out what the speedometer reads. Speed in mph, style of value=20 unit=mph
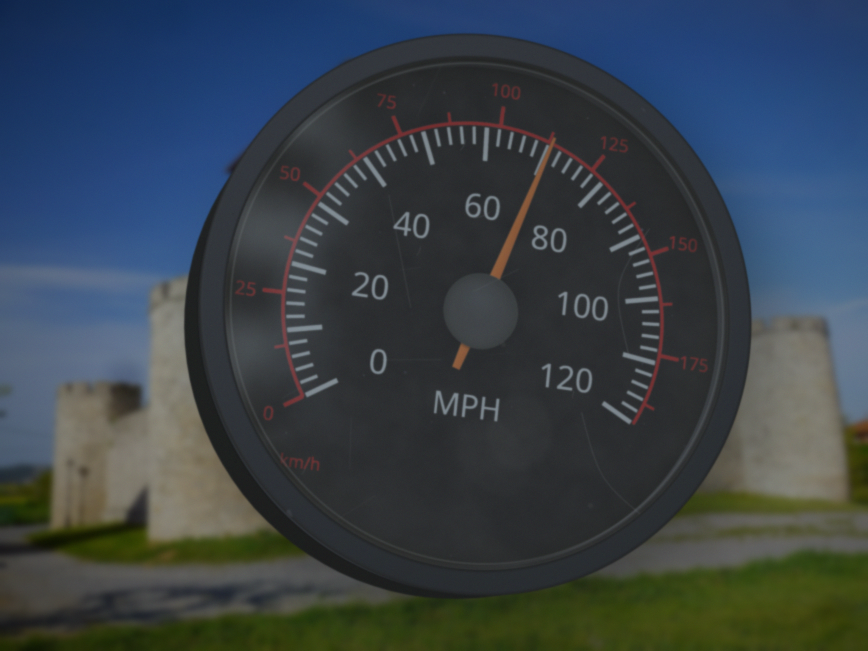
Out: value=70 unit=mph
